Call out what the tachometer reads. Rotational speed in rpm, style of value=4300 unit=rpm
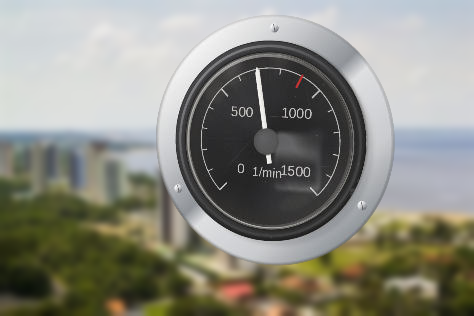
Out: value=700 unit=rpm
